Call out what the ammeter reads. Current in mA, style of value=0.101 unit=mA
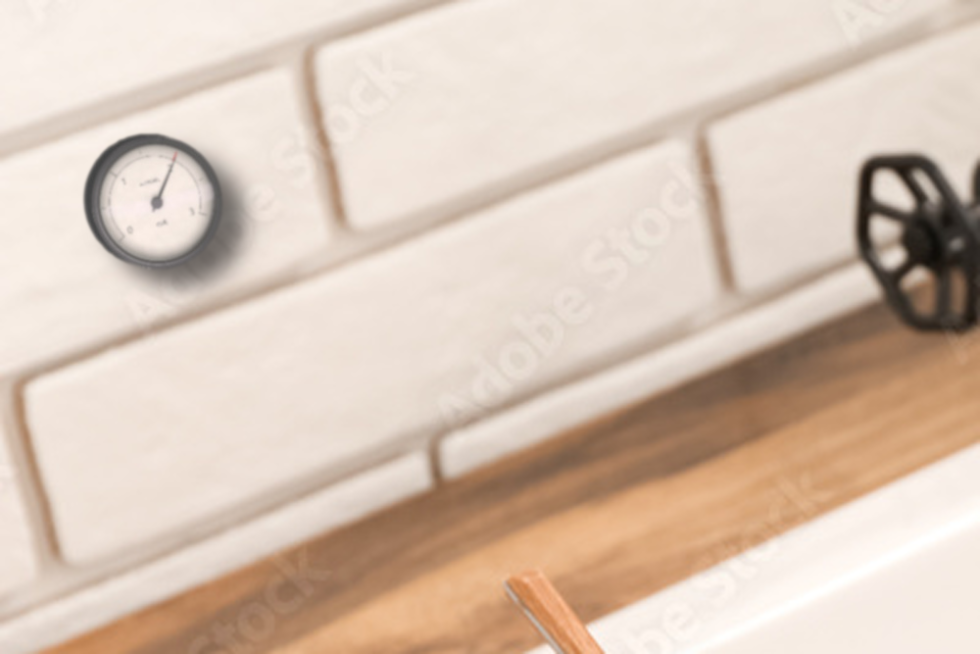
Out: value=2 unit=mA
